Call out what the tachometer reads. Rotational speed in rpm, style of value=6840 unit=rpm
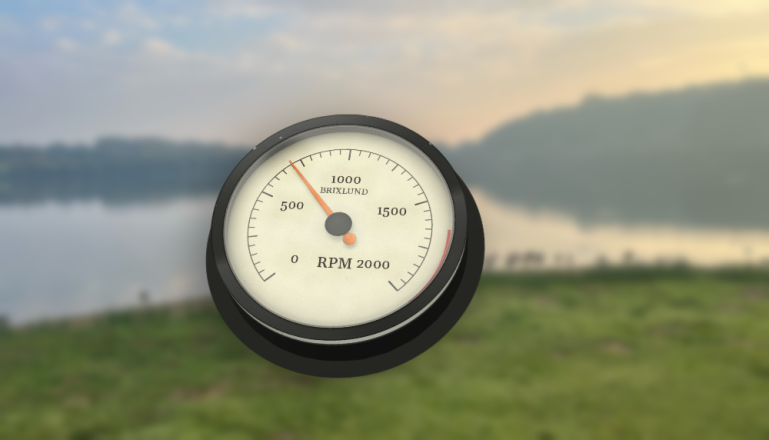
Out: value=700 unit=rpm
